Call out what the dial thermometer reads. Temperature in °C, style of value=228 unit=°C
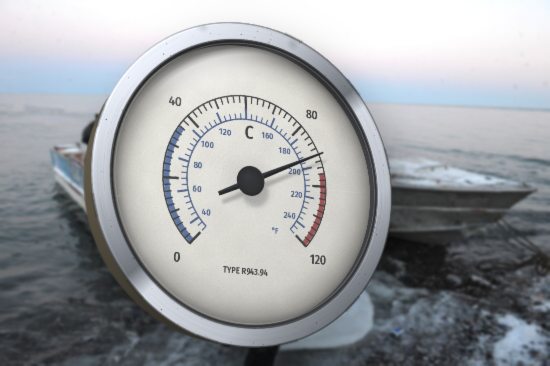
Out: value=90 unit=°C
